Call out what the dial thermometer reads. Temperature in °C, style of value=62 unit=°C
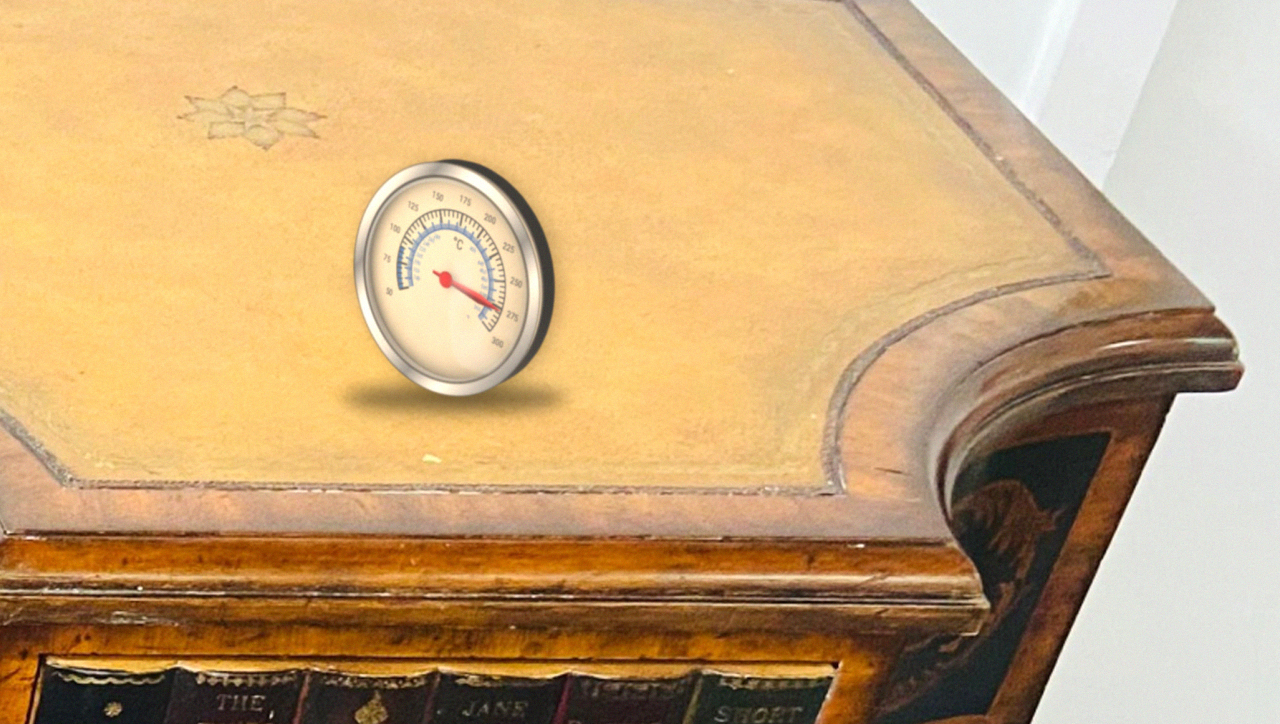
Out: value=275 unit=°C
